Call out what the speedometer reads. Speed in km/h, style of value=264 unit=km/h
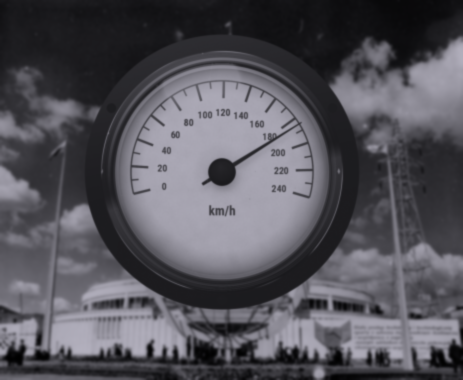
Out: value=185 unit=km/h
